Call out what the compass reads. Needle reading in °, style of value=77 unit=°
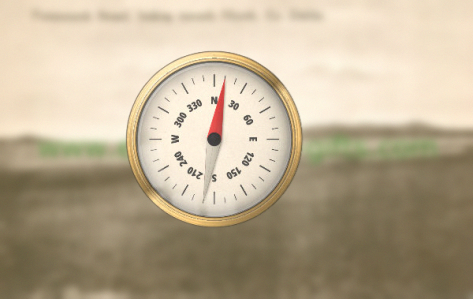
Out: value=10 unit=°
